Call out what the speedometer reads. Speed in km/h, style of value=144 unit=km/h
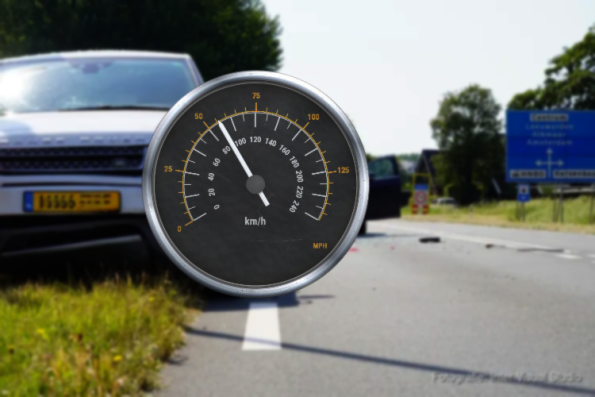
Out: value=90 unit=km/h
